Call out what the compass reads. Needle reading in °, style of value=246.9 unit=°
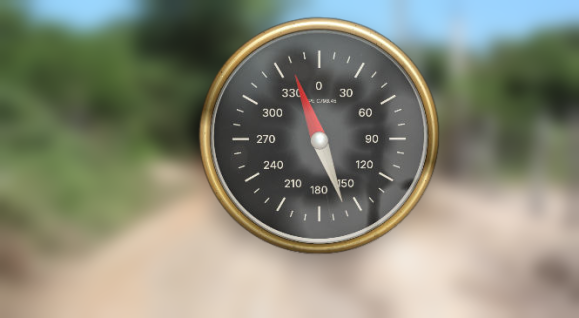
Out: value=340 unit=°
